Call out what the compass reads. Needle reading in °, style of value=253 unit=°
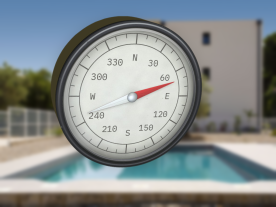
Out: value=70 unit=°
